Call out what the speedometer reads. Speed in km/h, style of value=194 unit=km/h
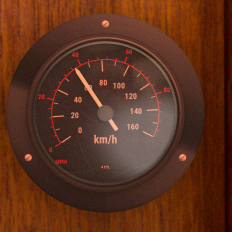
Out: value=60 unit=km/h
